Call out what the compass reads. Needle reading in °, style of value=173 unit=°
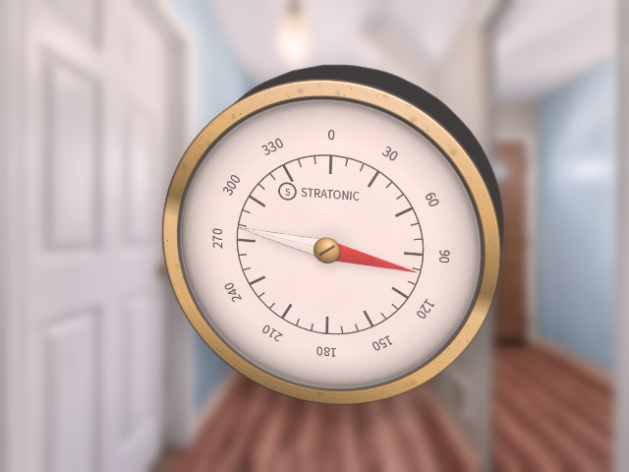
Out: value=100 unit=°
